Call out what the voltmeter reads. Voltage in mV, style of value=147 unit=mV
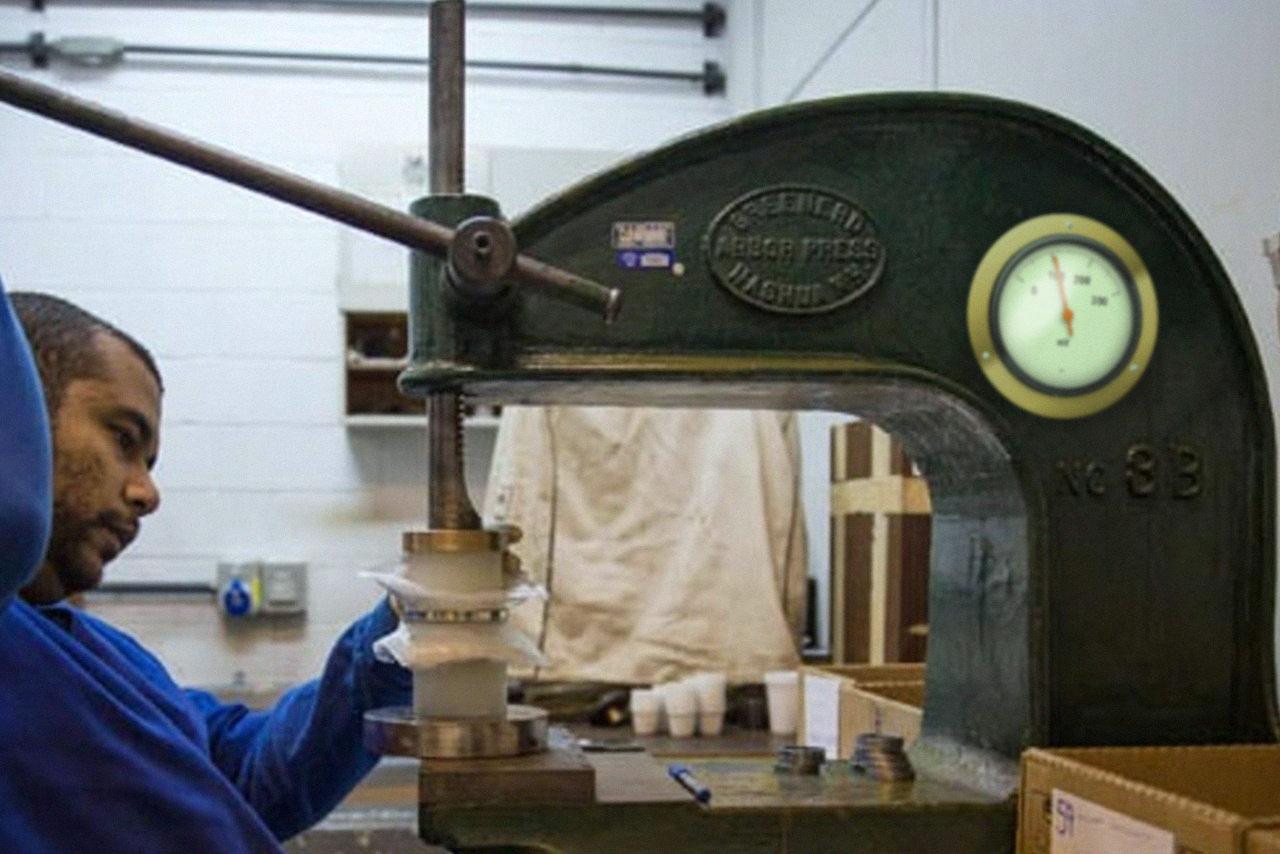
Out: value=100 unit=mV
